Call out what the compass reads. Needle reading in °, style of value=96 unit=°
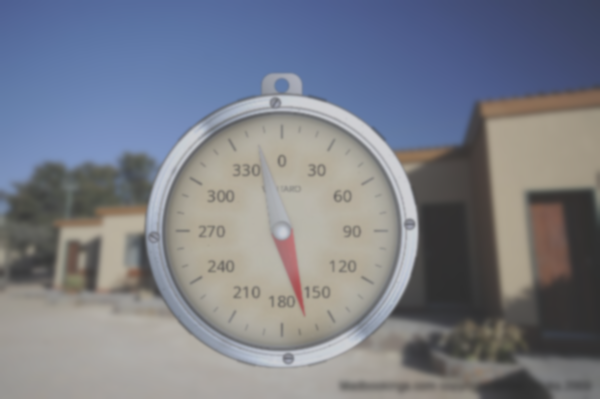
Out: value=165 unit=°
